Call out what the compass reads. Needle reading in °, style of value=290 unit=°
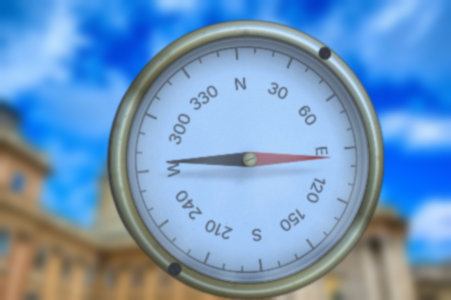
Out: value=95 unit=°
